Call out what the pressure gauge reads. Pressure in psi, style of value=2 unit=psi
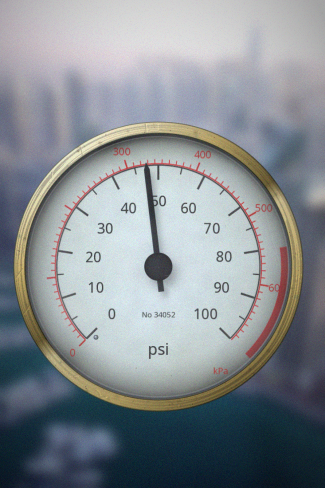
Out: value=47.5 unit=psi
